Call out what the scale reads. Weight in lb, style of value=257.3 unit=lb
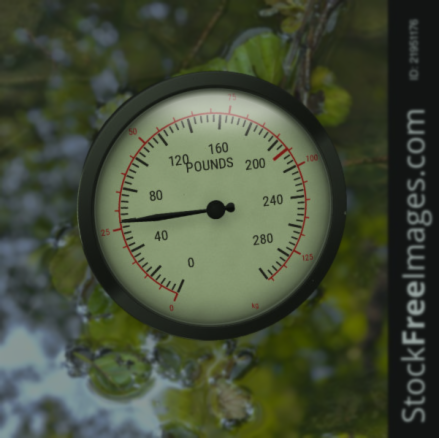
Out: value=60 unit=lb
